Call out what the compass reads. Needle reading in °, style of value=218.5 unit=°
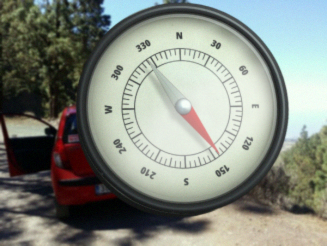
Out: value=145 unit=°
